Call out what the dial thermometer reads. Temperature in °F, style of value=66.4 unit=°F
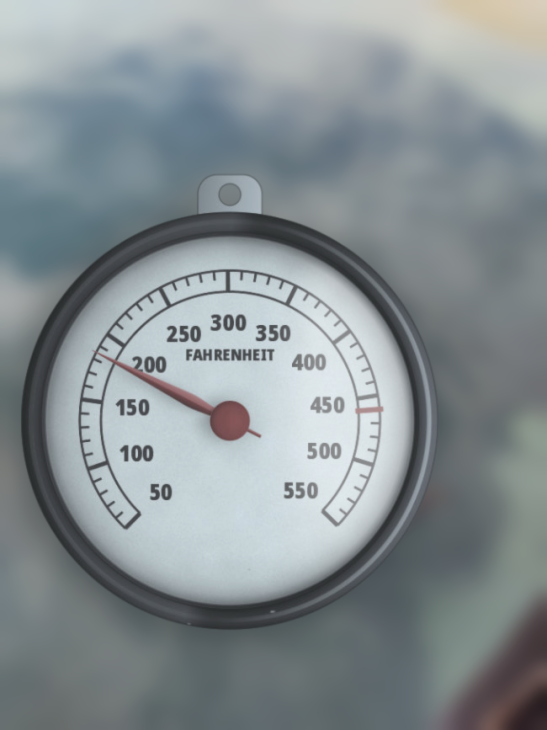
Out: value=185 unit=°F
